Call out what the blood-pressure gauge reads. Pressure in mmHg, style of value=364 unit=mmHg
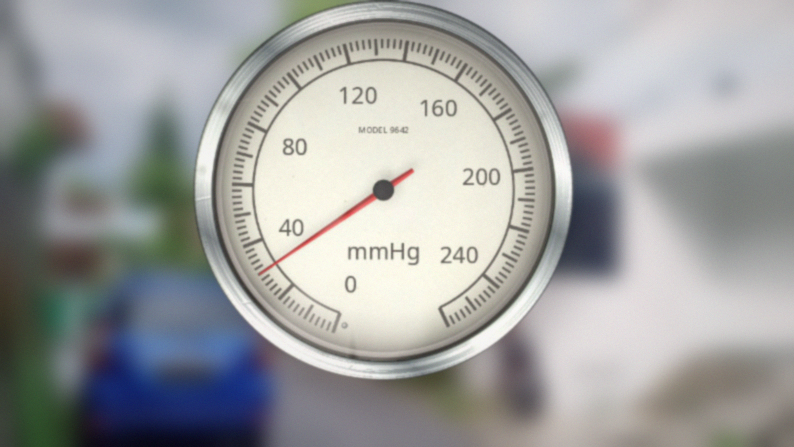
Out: value=30 unit=mmHg
